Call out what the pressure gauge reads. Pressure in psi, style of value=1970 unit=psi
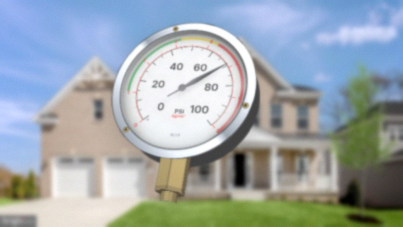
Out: value=70 unit=psi
